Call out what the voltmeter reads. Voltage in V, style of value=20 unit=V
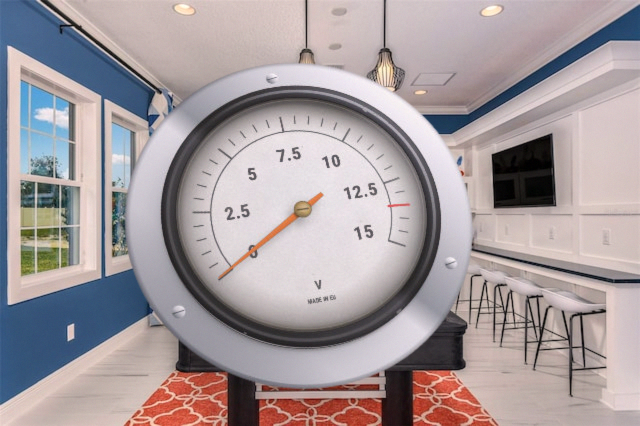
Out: value=0 unit=V
